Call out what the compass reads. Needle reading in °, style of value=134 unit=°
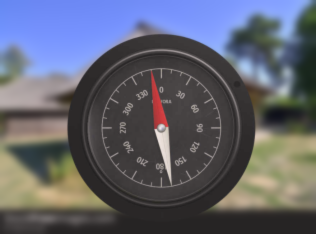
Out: value=350 unit=°
